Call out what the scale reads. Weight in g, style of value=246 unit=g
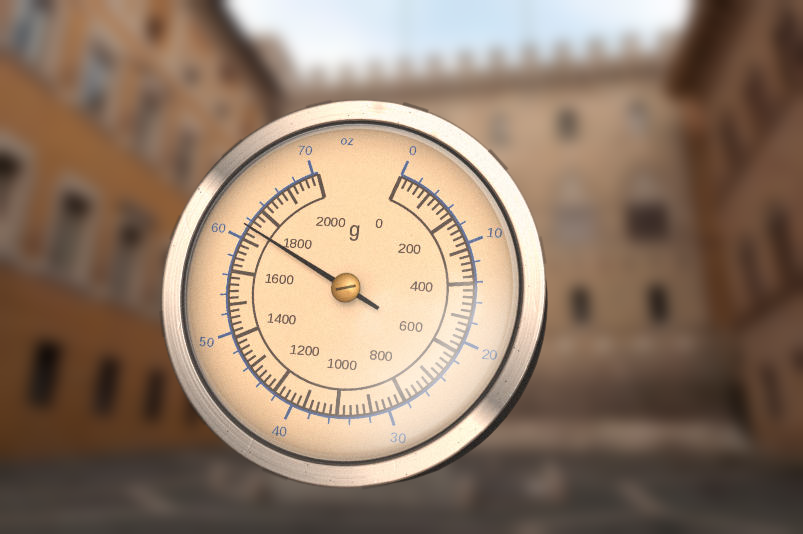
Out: value=1740 unit=g
